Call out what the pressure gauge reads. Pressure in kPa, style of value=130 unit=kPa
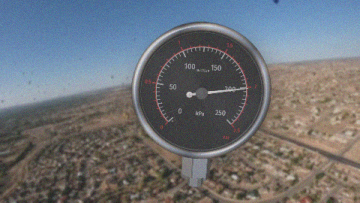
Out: value=200 unit=kPa
